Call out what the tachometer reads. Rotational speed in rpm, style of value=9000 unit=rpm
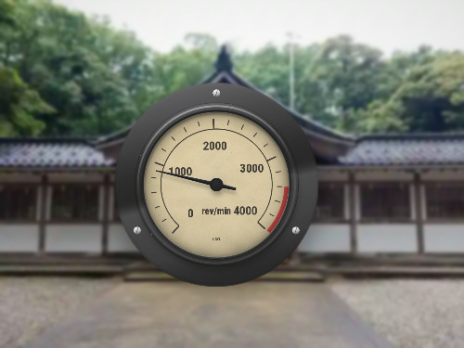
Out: value=900 unit=rpm
